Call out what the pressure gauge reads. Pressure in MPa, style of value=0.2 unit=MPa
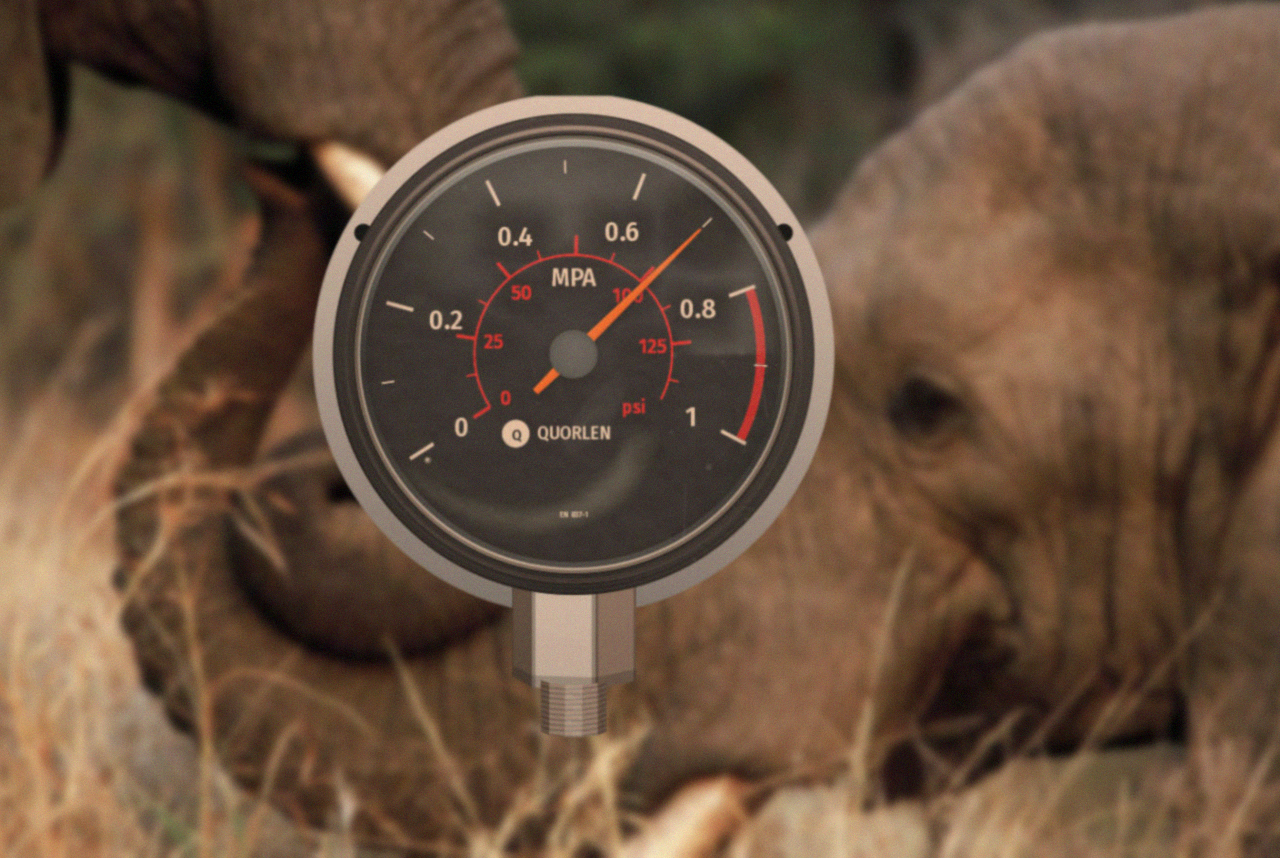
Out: value=0.7 unit=MPa
